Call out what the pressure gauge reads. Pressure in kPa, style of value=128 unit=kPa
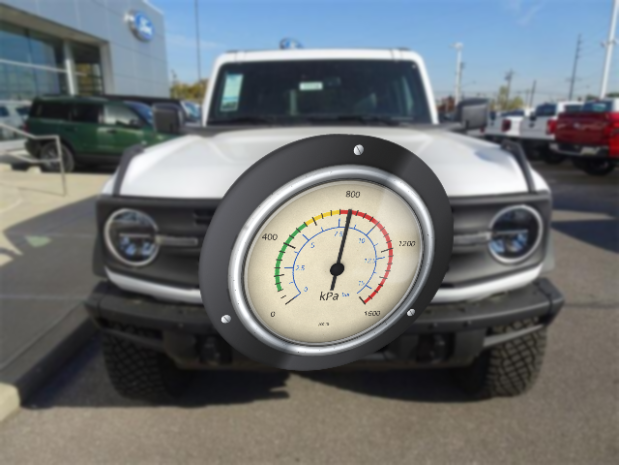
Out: value=800 unit=kPa
